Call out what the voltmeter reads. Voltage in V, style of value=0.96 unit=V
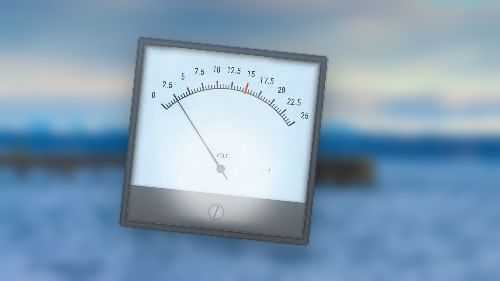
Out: value=2.5 unit=V
